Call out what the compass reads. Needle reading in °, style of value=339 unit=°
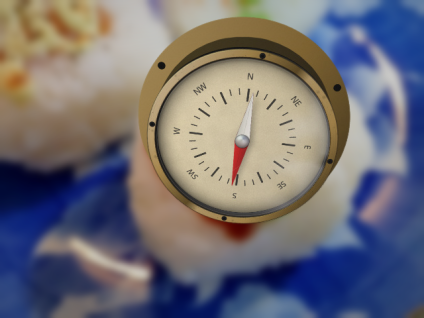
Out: value=185 unit=°
